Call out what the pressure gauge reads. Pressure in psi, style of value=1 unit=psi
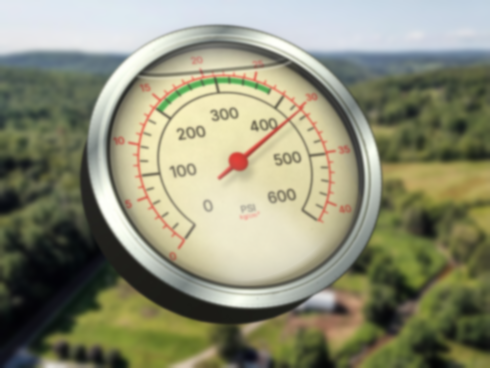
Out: value=430 unit=psi
